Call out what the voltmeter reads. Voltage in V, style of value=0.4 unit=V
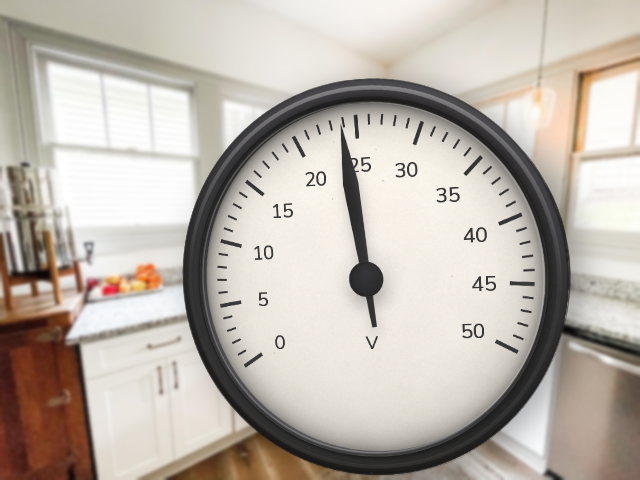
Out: value=24 unit=V
